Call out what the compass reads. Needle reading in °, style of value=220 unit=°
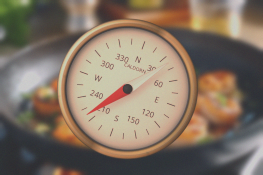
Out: value=217.5 unit=°
